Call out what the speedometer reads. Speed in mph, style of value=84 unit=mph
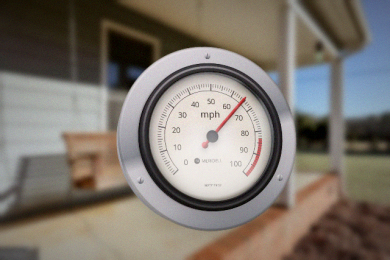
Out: value=65 unit=mph
